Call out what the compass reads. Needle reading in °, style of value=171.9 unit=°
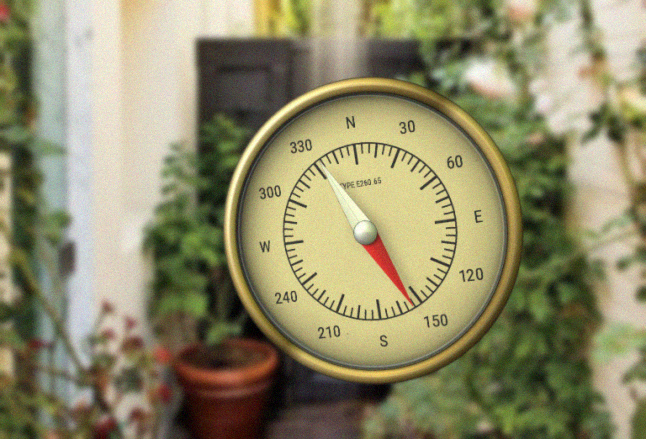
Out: value=155 unit=°
